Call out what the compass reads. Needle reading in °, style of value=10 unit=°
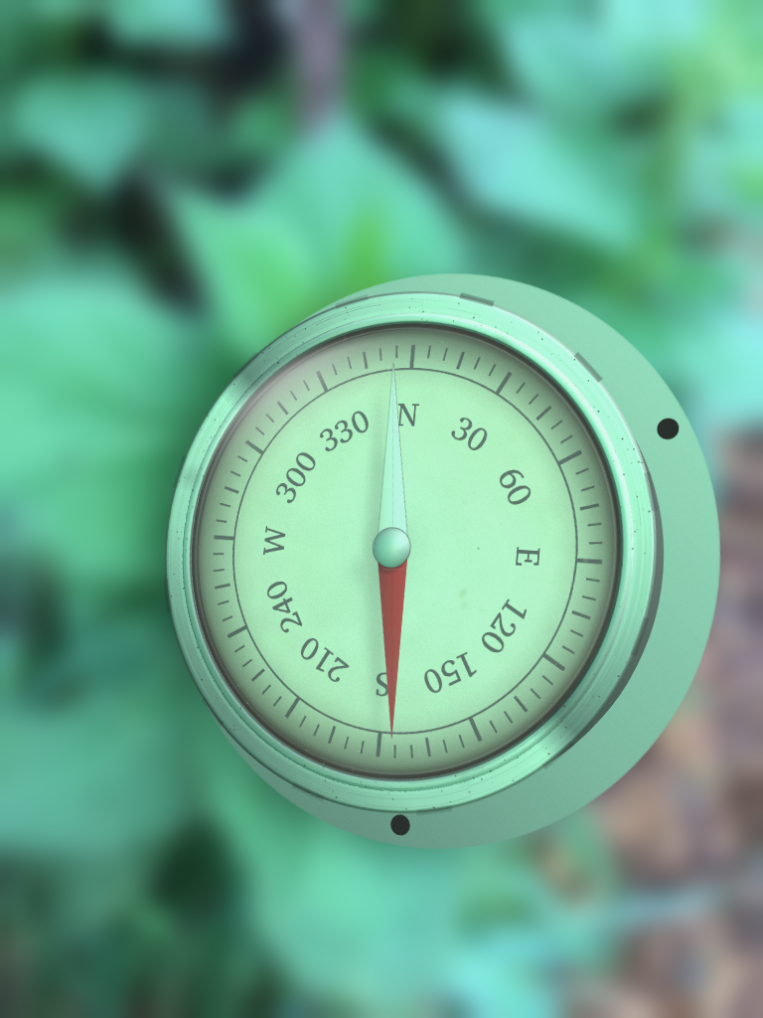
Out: value=175 unit=°
